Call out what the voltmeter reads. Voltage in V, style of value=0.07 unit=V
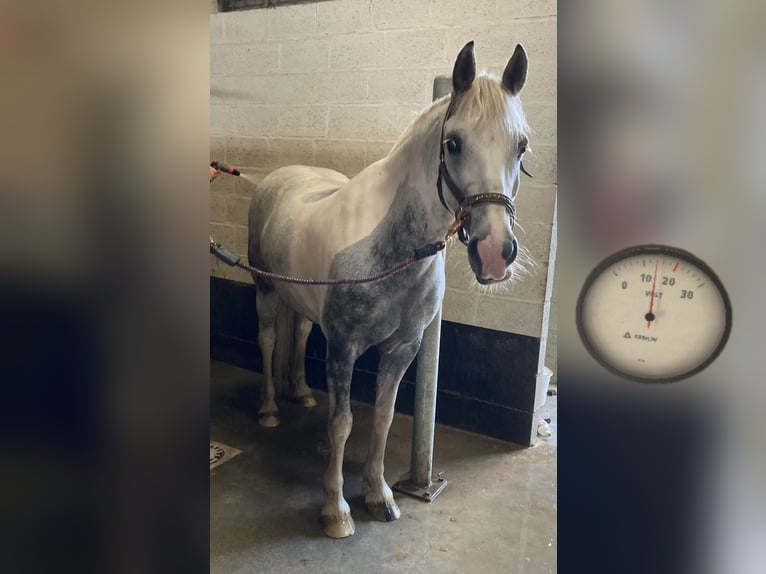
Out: value=14 unit=V
